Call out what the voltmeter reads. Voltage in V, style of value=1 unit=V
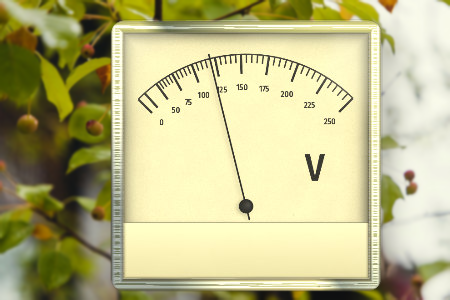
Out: value=120 unit=V
